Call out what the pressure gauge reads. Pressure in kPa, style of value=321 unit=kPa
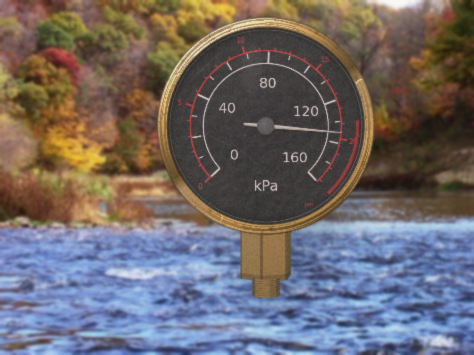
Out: value=135 unit=kPa
